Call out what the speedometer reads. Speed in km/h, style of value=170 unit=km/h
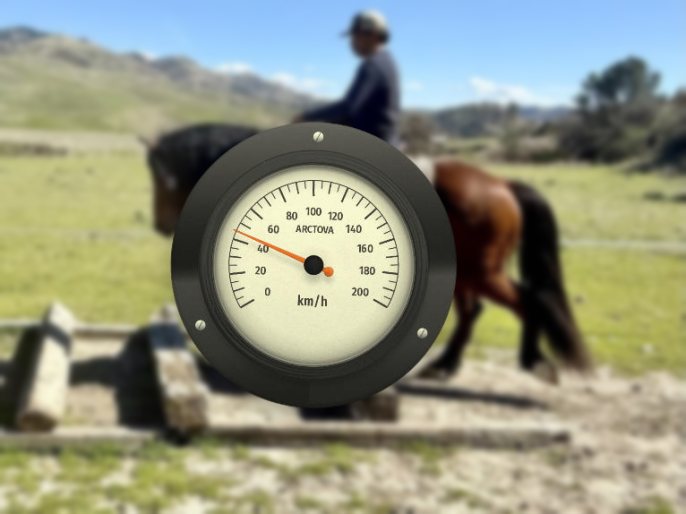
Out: value=45 unit=km/h
